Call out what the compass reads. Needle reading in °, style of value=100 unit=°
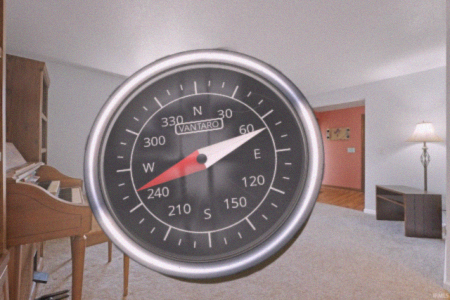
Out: value=250 unit=°
